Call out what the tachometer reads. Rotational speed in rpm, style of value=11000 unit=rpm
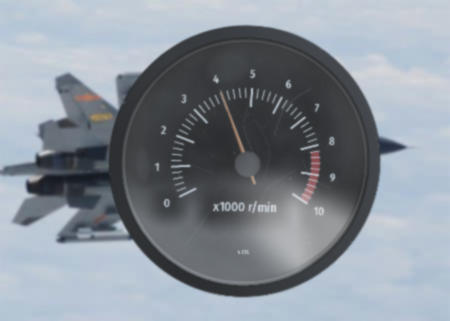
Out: value=4000 unit=rpm
